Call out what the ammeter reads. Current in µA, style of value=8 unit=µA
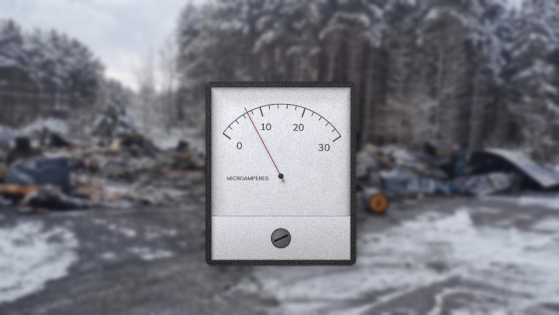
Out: value=7 unit=µA
